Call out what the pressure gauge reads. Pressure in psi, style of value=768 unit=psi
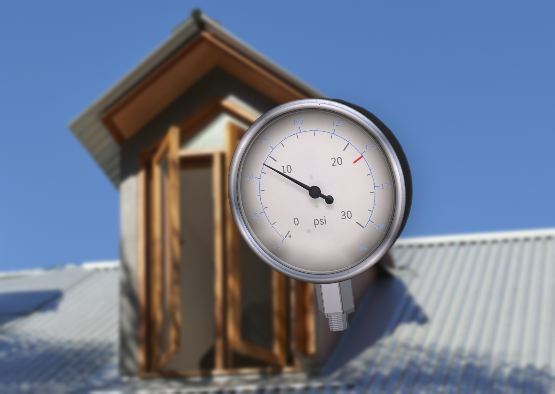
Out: value=9 unit=psi
